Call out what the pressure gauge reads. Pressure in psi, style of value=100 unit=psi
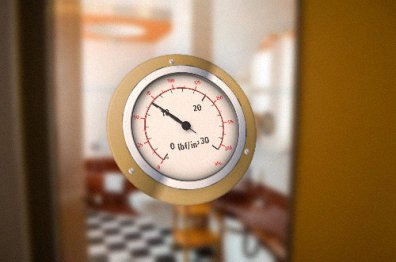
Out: value=10 unit=psi
